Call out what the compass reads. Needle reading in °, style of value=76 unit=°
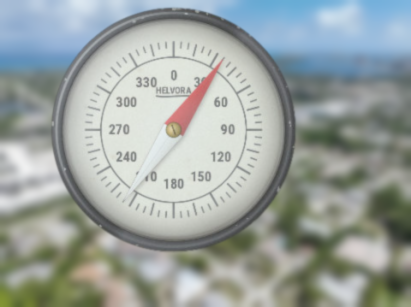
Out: value=35 unit=°
